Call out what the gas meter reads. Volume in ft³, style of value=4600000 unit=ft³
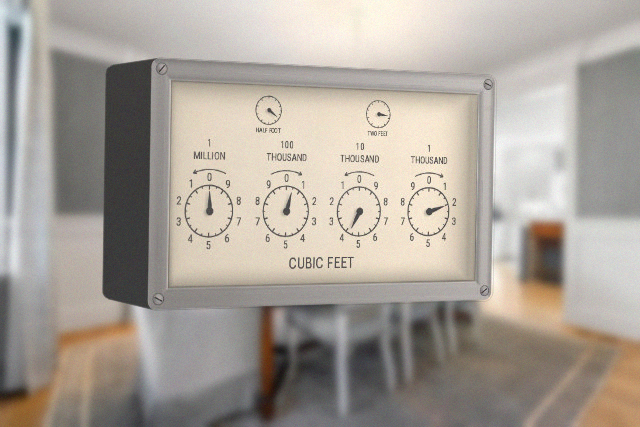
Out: value=4200 unit=ft³
